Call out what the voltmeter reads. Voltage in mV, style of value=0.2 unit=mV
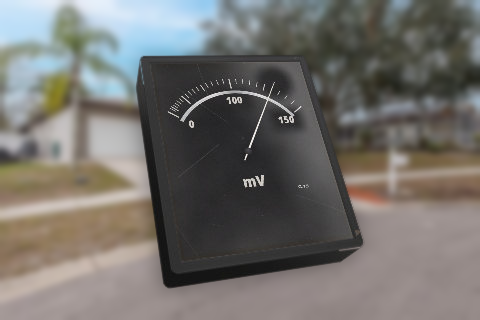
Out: value=130 unit=mV
